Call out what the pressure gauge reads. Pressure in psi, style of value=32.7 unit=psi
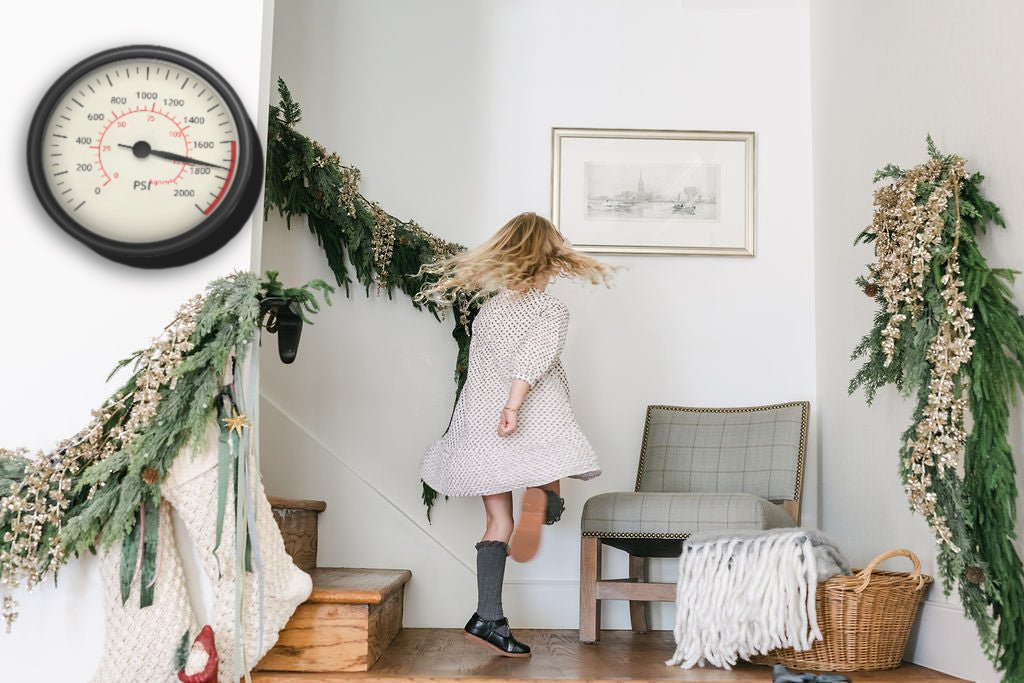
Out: value=1750 unit=psi
